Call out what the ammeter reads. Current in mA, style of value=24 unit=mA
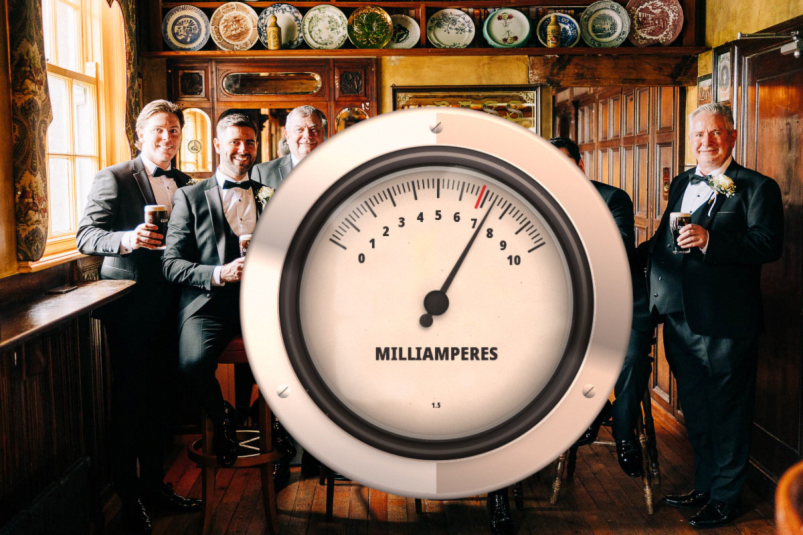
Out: value=7.4 unit=mA
